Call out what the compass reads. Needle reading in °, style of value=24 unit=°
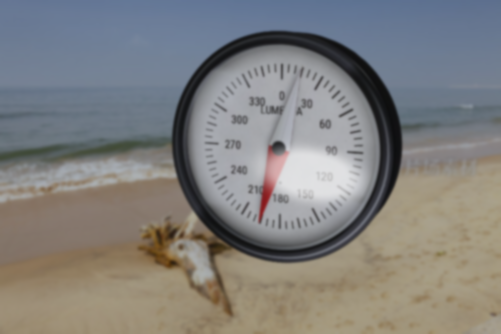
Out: value=195 unit=°
